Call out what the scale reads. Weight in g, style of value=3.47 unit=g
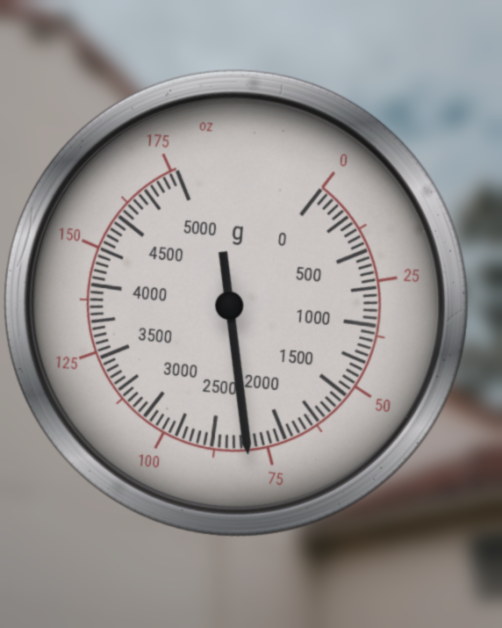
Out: value=2250 unit=g
